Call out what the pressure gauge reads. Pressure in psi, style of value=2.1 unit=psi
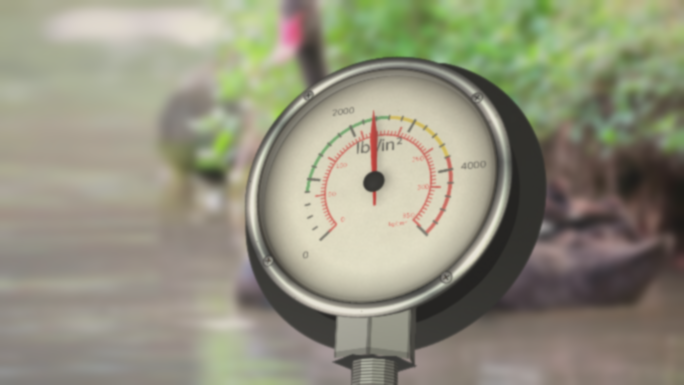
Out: value=2400 unit=psi
